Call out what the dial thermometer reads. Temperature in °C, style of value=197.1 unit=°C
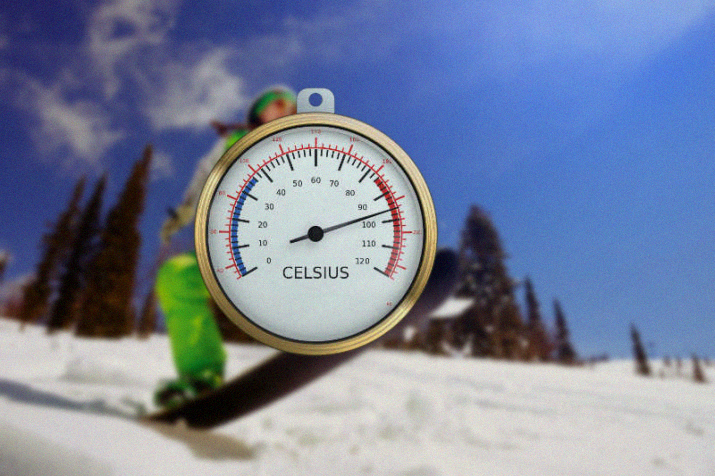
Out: value=96 unit=°C
